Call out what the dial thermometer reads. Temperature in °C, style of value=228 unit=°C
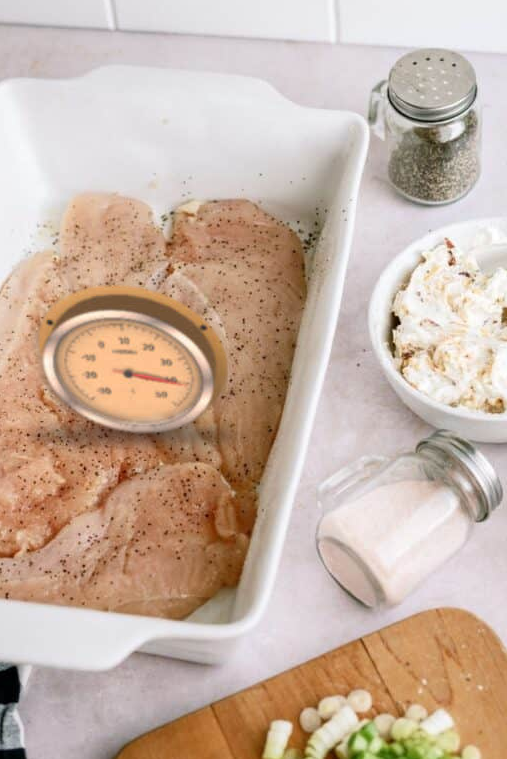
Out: value=40 unit=°C
